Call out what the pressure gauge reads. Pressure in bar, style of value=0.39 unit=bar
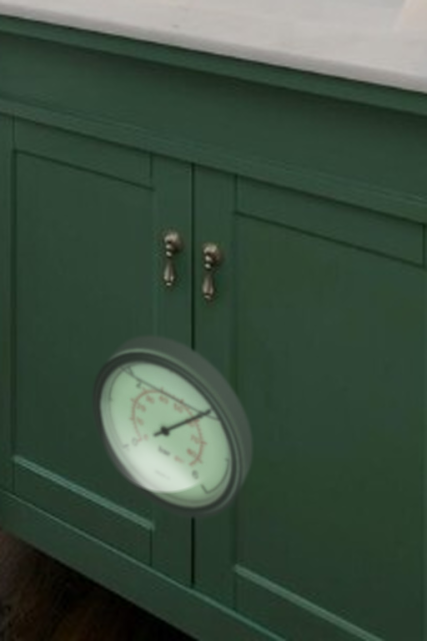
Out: value=4 unit=bar
